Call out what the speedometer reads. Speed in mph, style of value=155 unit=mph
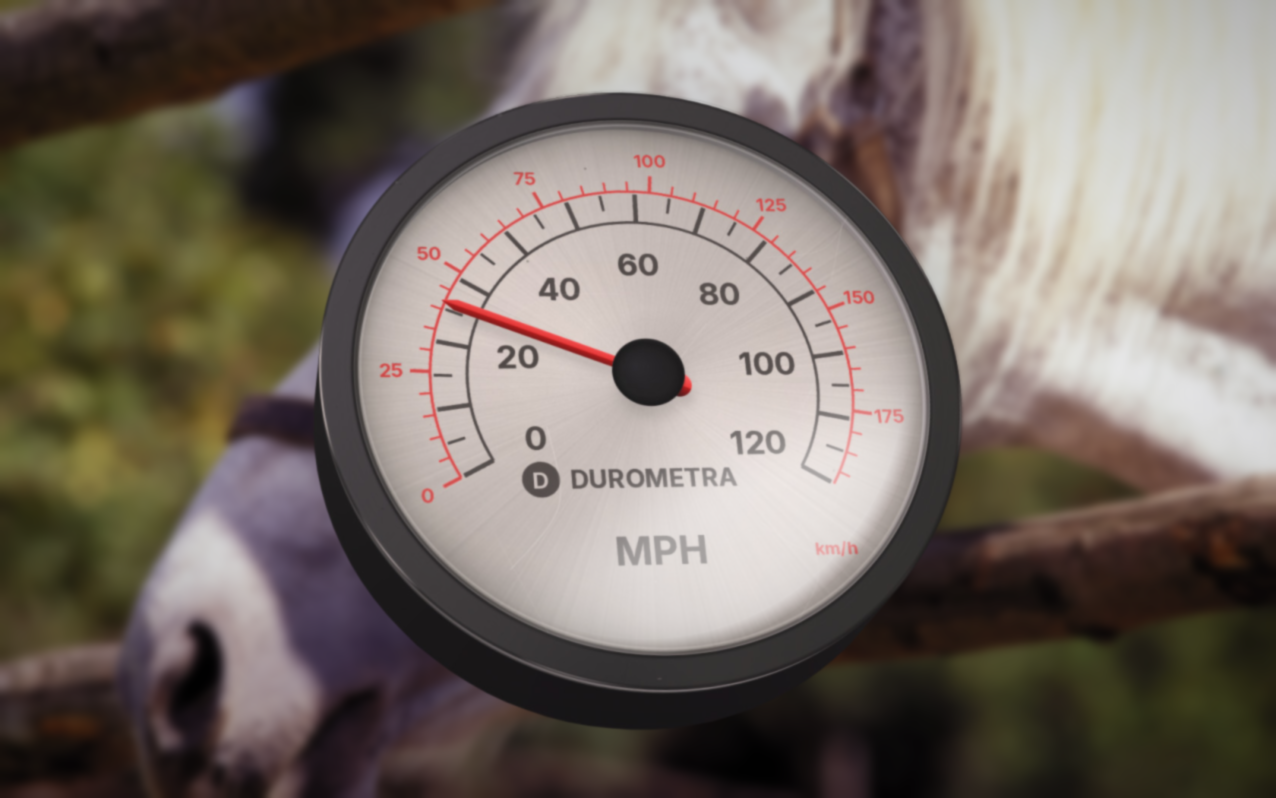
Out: value=25 unit=mph
